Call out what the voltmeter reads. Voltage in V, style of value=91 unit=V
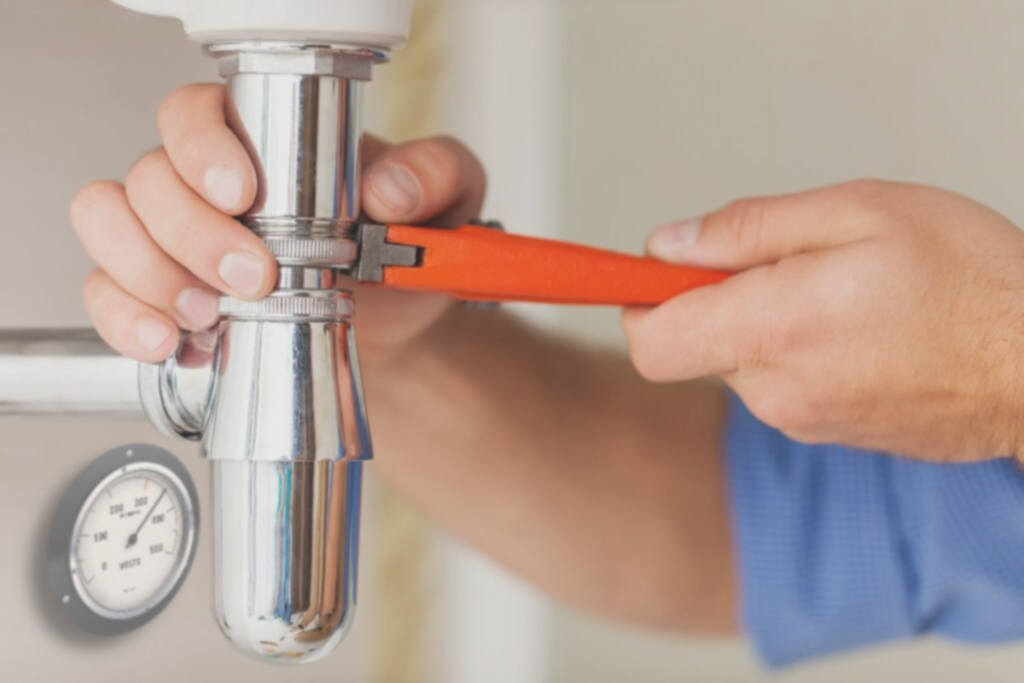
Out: value=350 unit=V
